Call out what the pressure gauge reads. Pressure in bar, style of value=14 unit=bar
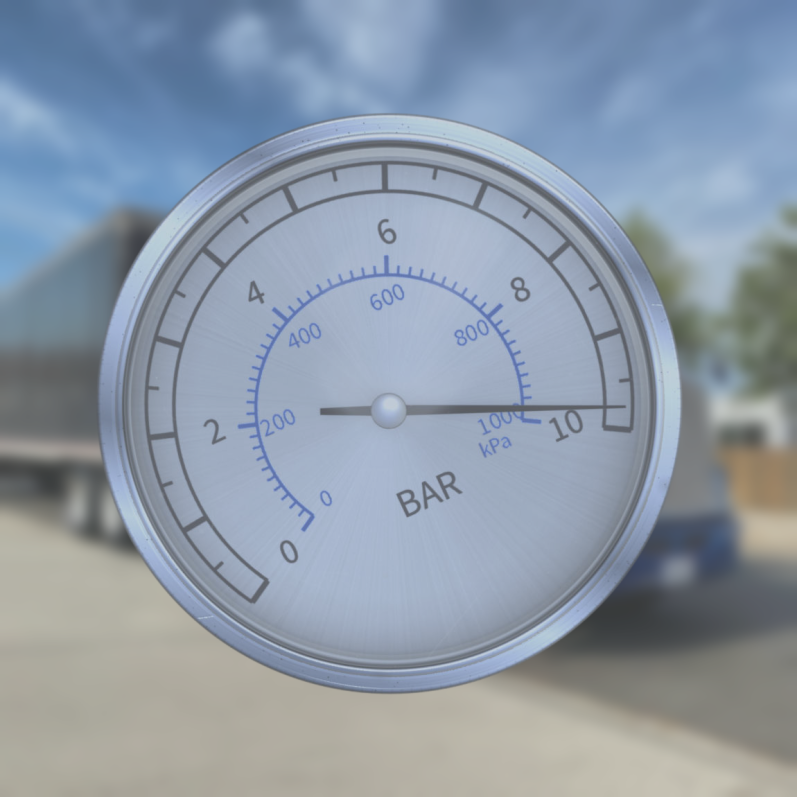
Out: value=9.75 unit=bar
